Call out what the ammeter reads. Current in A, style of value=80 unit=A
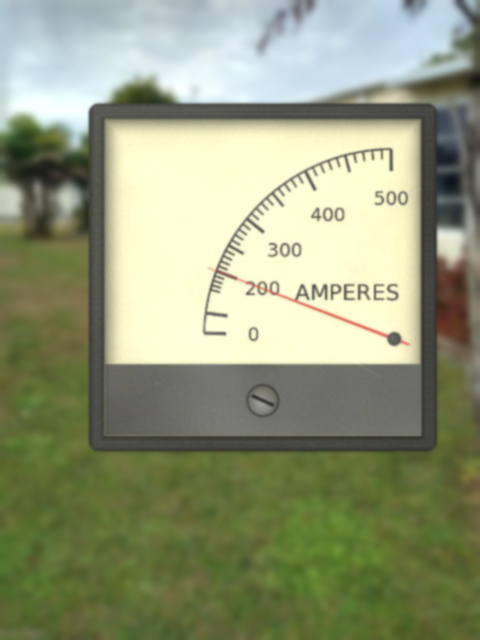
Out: value=200 unit=A
